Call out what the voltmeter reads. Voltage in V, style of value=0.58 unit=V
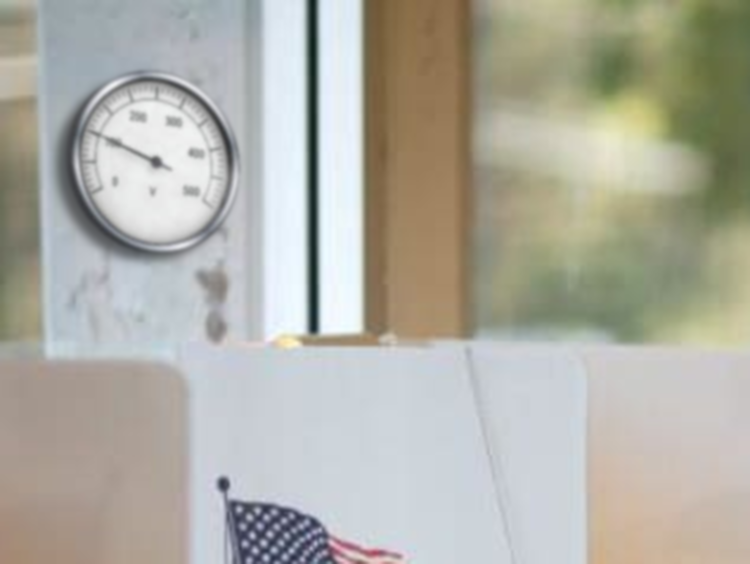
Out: value=100 unit=V
